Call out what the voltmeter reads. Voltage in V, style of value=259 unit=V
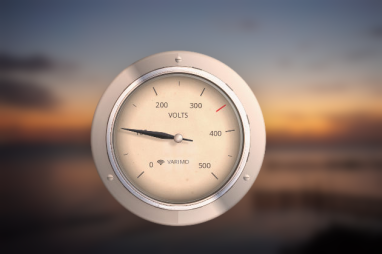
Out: value=100 unit=V
